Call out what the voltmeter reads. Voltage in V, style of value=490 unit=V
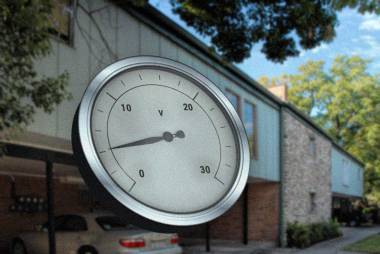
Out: value=4 unit=V
